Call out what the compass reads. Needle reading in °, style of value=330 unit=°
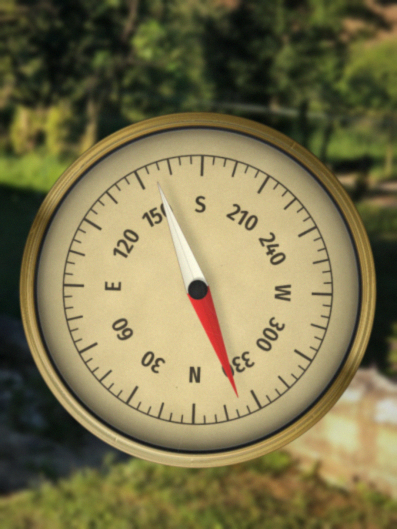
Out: value=337.5 unit=°
